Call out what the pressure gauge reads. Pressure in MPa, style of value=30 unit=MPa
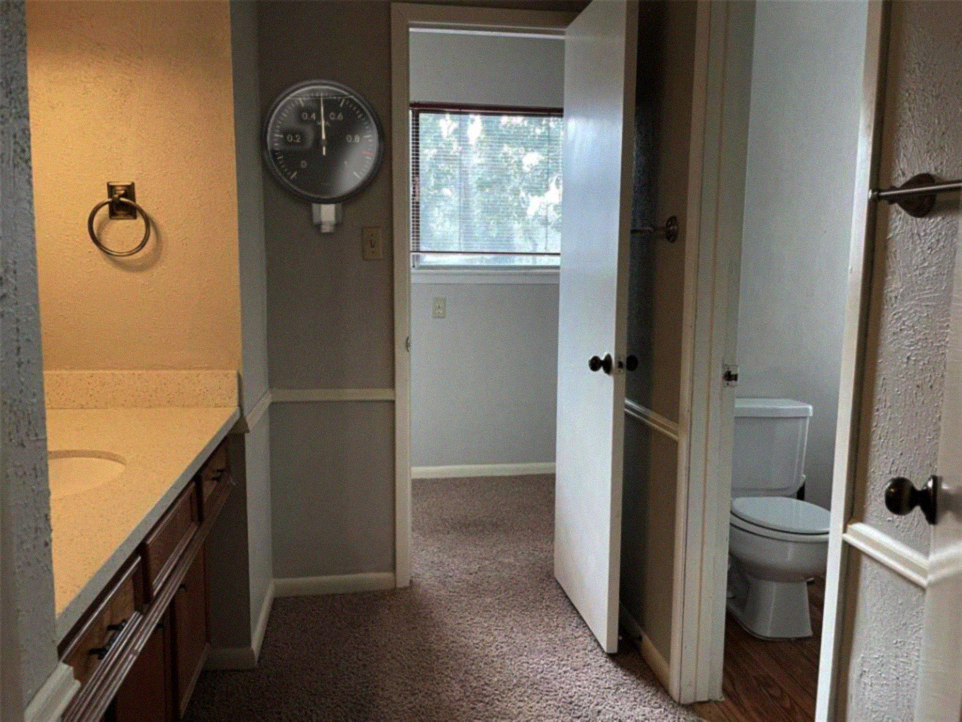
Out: value=0.5 unit=MPa
